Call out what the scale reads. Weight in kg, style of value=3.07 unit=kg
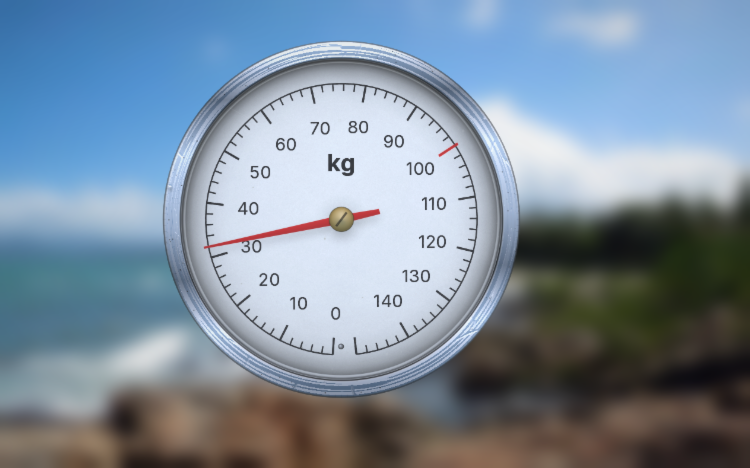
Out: value=32 unit=kg
